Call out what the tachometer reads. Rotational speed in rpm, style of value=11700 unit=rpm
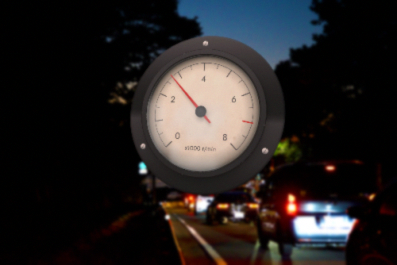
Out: value=2750 unit=rpm
